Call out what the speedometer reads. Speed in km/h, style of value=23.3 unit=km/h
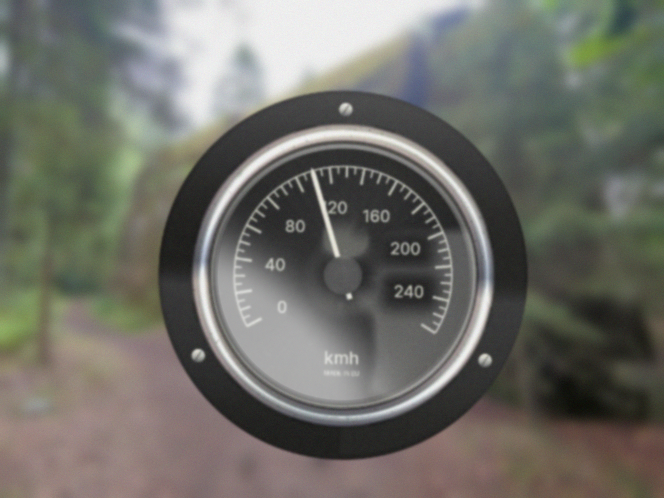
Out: value=110 unit=km/h
